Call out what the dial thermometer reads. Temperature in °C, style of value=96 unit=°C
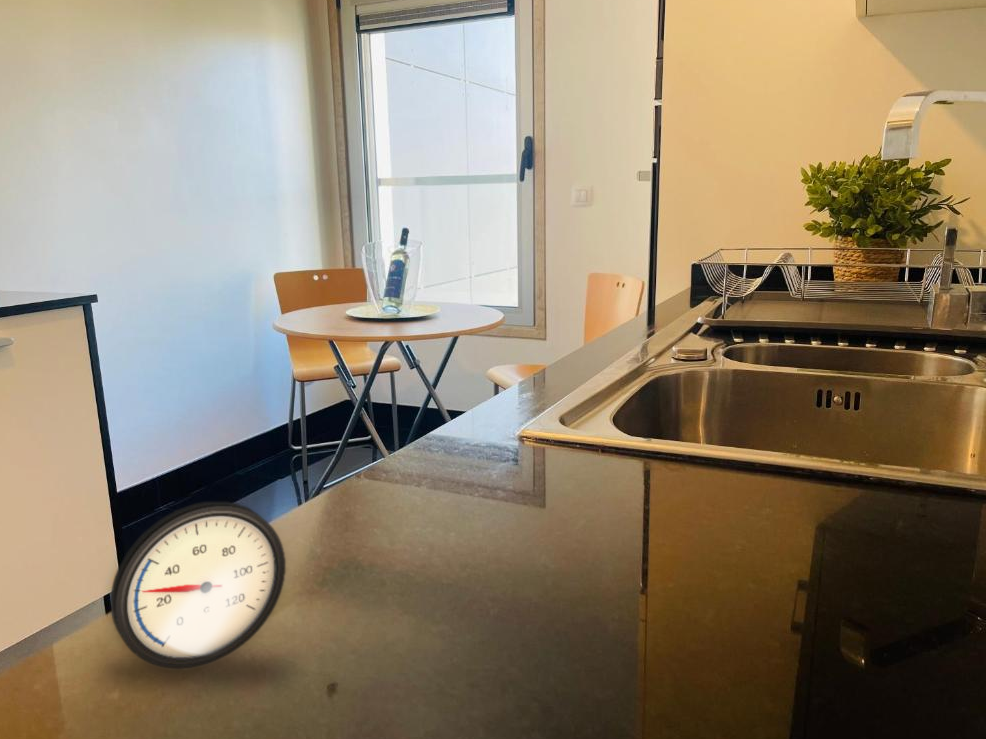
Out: value=28 unit=°C
